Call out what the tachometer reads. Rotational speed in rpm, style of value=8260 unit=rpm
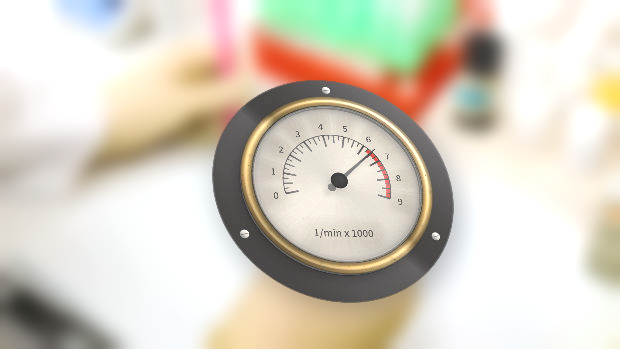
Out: value=6500 unit=rpm
